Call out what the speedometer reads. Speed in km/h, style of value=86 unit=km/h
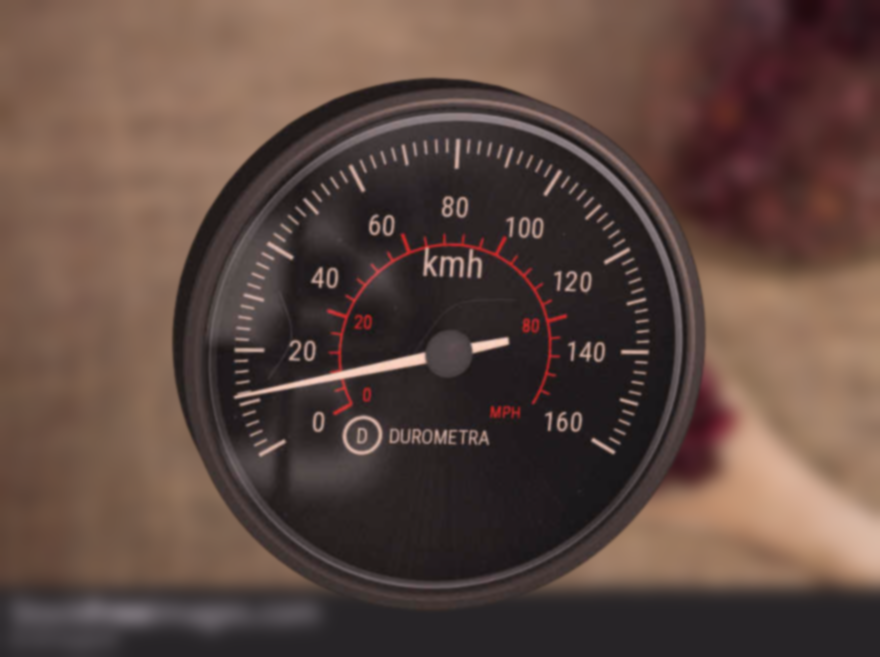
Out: value=12 unit=km/h
